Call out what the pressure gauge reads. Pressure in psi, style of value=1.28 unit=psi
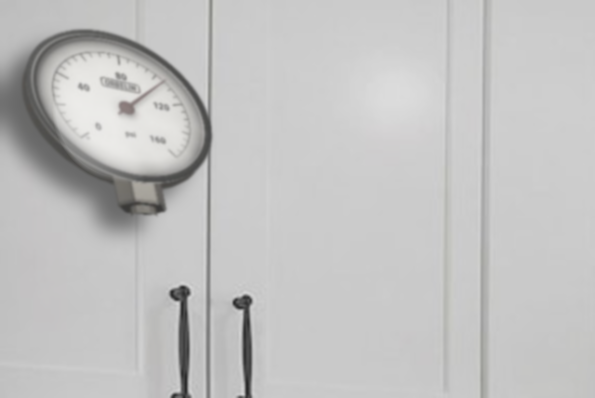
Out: value=105 unit=psi
